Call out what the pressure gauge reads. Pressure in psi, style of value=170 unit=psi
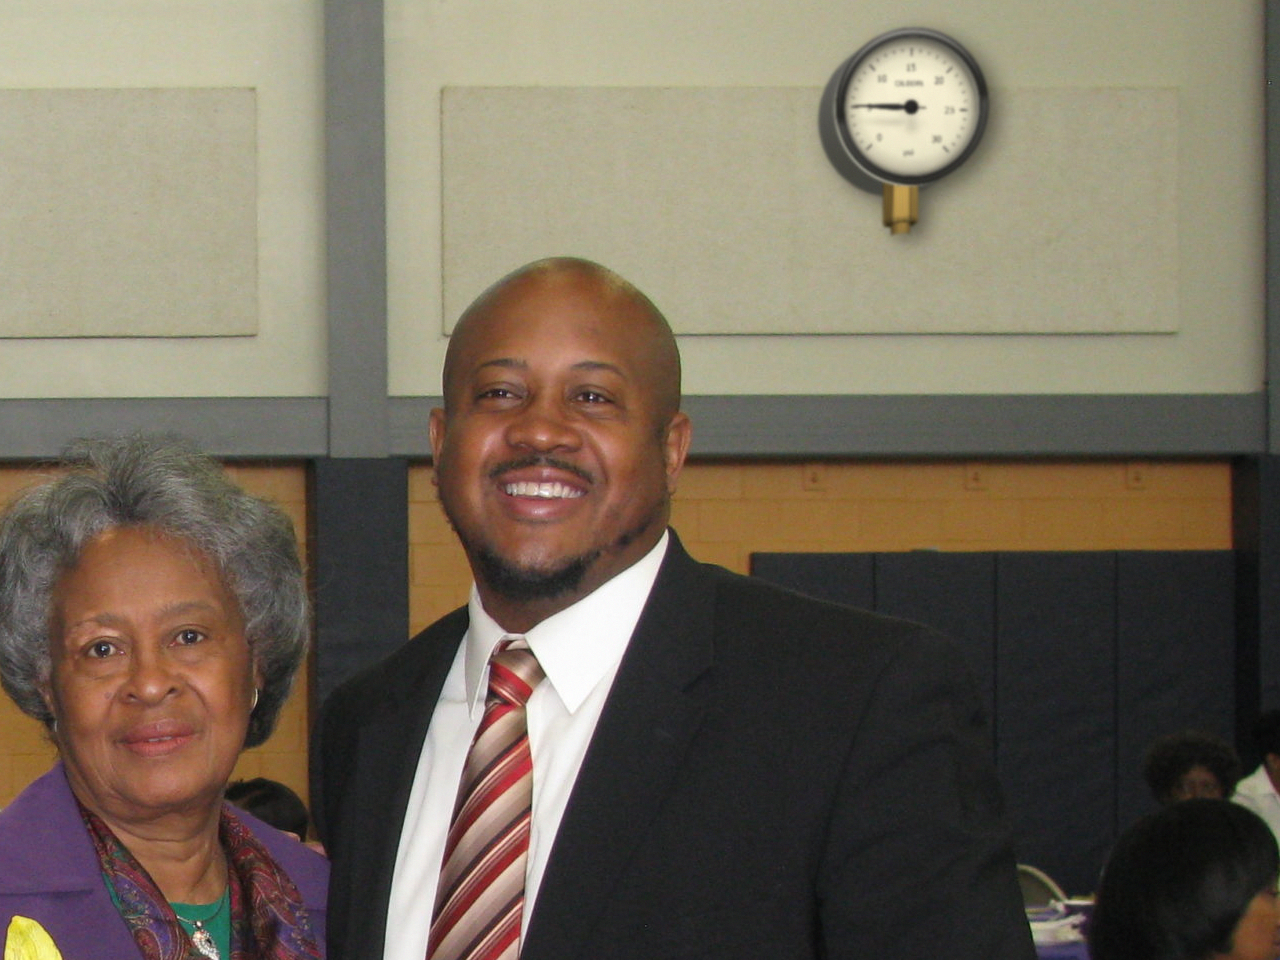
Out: value=5 unit=psi
